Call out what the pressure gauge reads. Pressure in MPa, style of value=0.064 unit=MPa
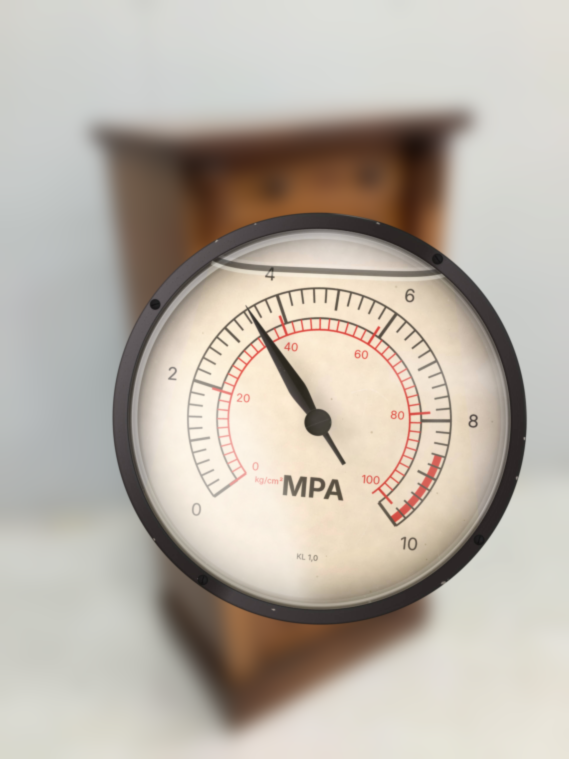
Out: value=3.5 unit=MPa
